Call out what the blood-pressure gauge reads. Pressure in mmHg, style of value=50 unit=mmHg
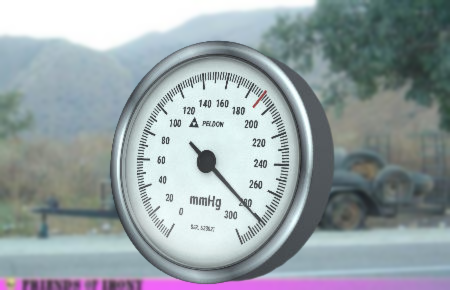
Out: value=280 unit=mmHg
